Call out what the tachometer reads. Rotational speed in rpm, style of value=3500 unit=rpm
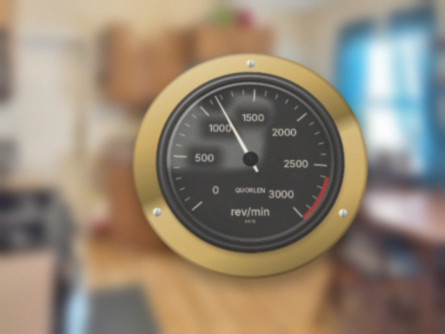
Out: value=1150 unit=rpm
